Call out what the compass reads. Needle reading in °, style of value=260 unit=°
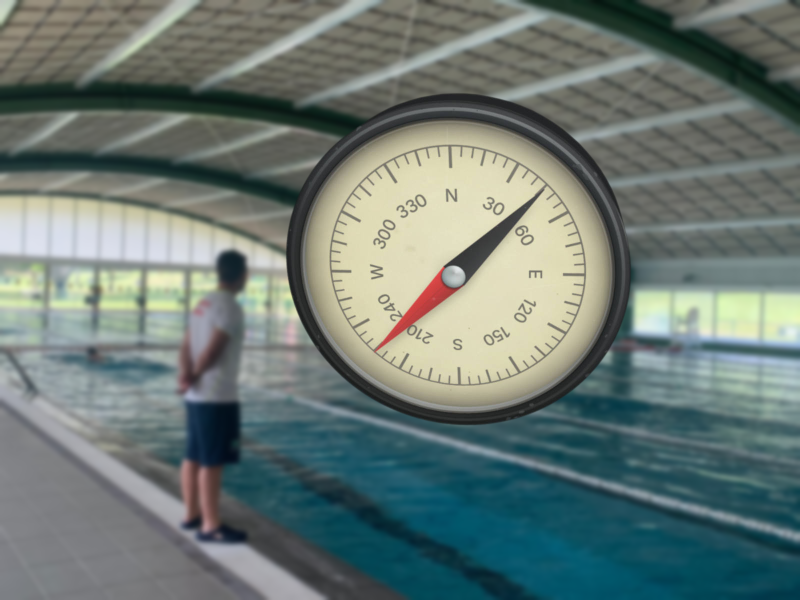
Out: value=225 unit=°
